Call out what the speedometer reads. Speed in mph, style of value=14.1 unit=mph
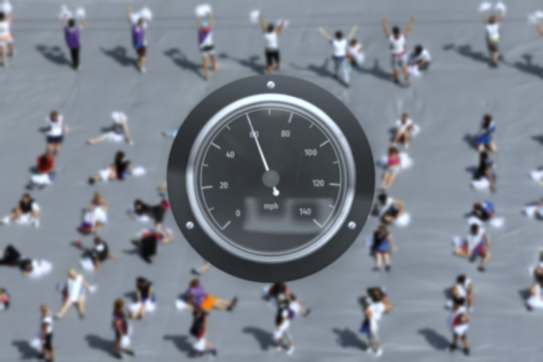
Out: value=60 unit=mph
